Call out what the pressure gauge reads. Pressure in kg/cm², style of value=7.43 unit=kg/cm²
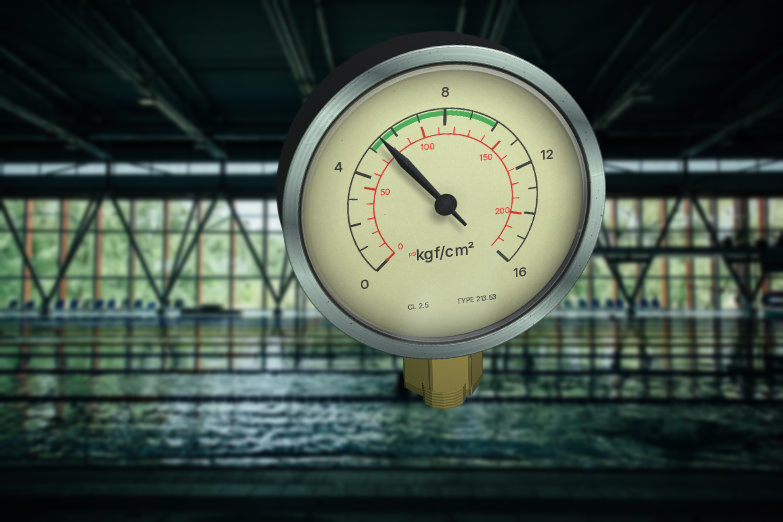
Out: value=5.5 unit=kg/cm²
